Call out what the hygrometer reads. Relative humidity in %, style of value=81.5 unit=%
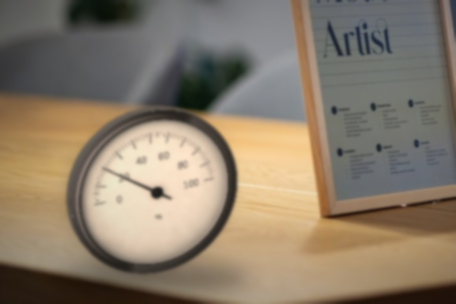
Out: value=20 unit=%
